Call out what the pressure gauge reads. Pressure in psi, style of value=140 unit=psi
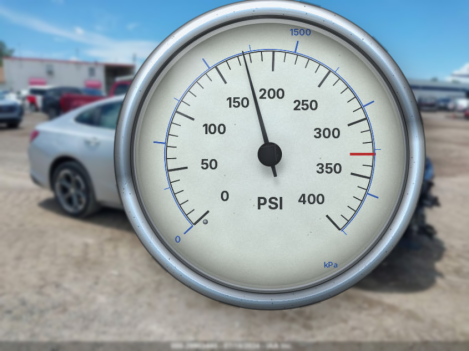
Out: value=175 unit=psi
